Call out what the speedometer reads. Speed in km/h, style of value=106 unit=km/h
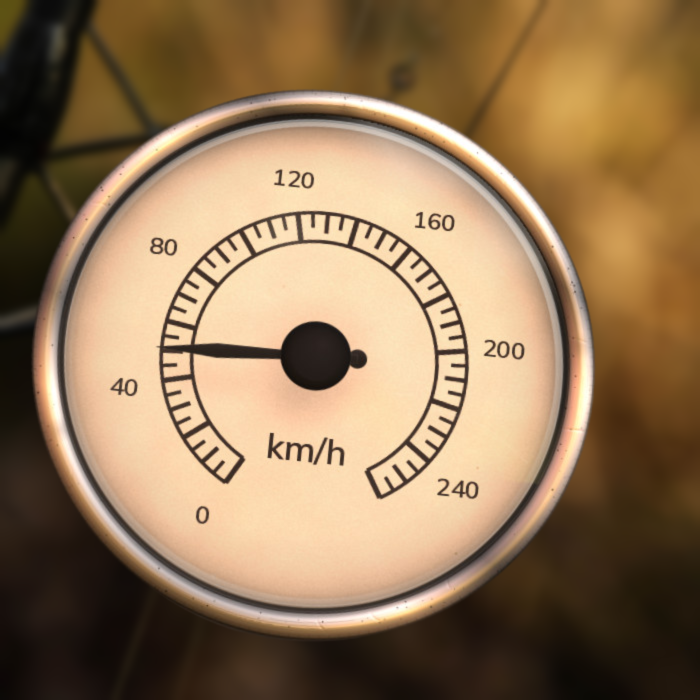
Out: value=50 unit=km/h
